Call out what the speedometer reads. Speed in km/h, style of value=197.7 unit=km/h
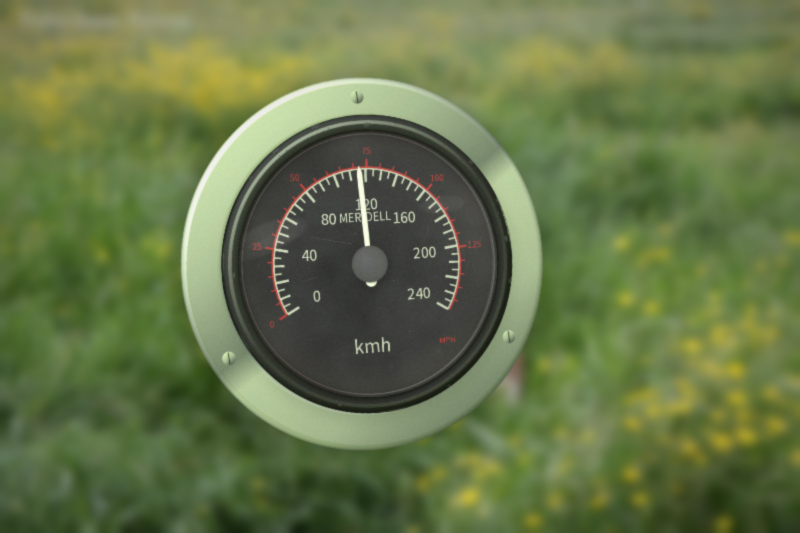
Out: value=115 unit=km/h
